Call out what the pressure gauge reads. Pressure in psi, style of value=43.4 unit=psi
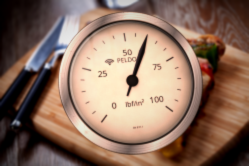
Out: value=60 unit=psi
